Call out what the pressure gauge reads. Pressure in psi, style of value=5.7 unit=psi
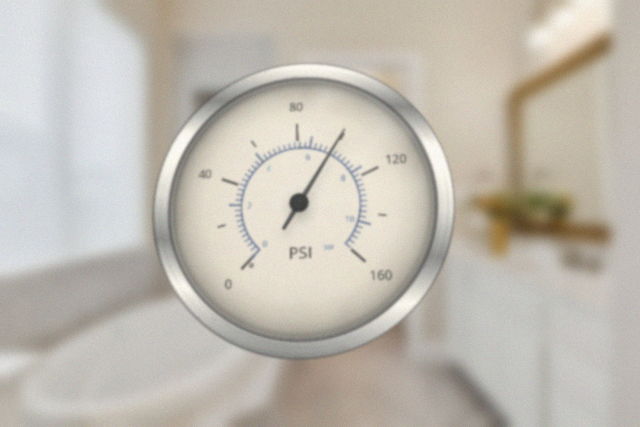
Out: value=100 unit=psi
